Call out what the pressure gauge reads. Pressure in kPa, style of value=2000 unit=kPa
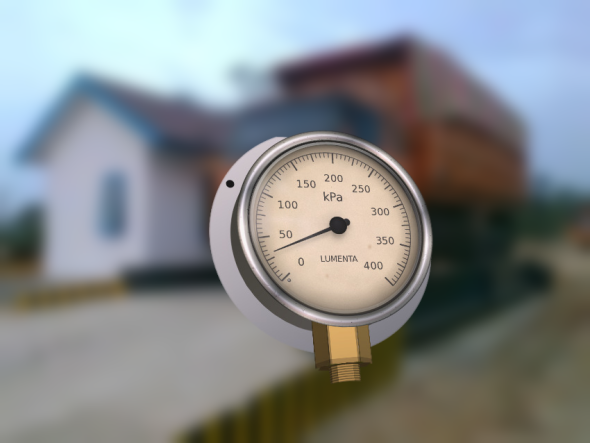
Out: value=30 unit=kPa
